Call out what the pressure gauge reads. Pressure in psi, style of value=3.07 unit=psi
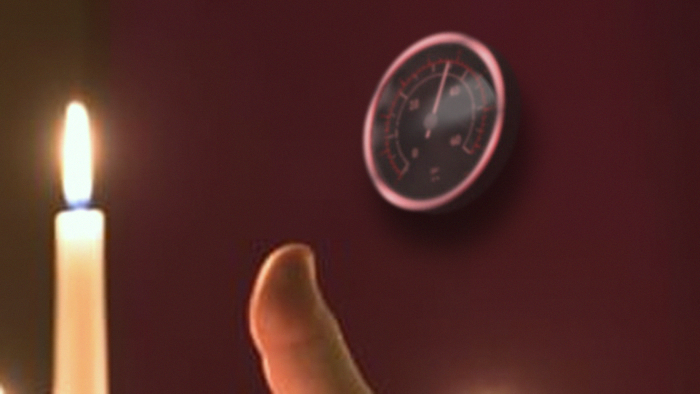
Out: value=35 unit=psi
